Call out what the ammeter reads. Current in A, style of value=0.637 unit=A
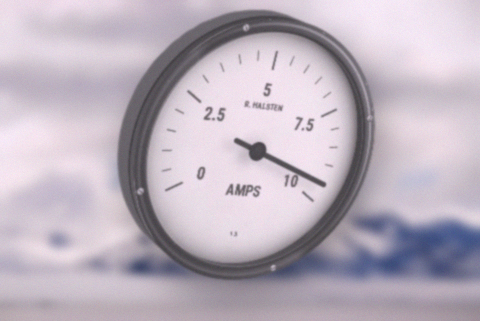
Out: value=9.5 unit=A
